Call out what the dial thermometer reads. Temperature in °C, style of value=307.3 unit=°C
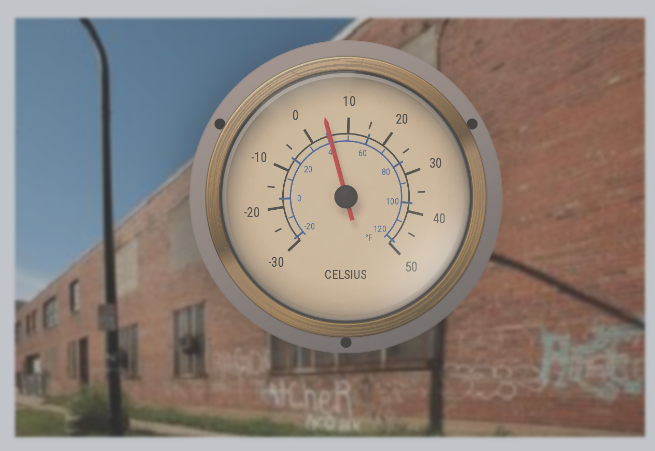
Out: value=5 unit=°C
